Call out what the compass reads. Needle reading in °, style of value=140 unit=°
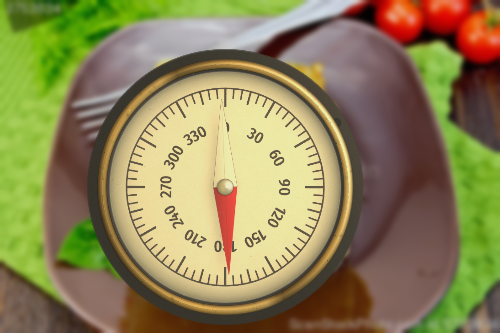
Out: value=177.5 unit=°
